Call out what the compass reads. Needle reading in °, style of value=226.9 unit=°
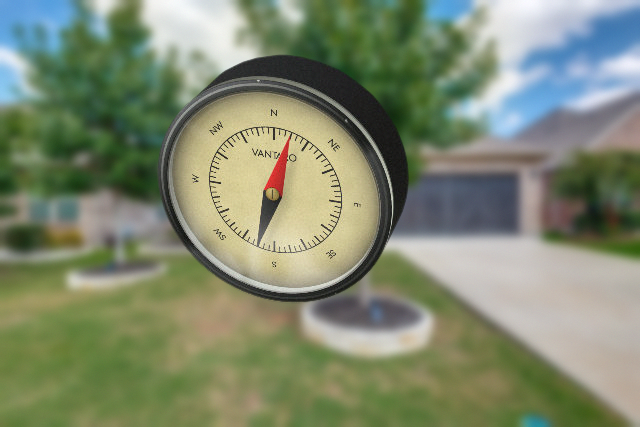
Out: value=15 unit=°
